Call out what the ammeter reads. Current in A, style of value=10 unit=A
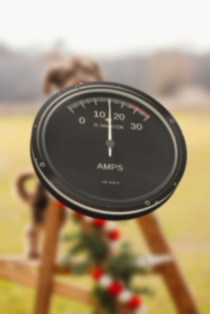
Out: value=15 unit=A
